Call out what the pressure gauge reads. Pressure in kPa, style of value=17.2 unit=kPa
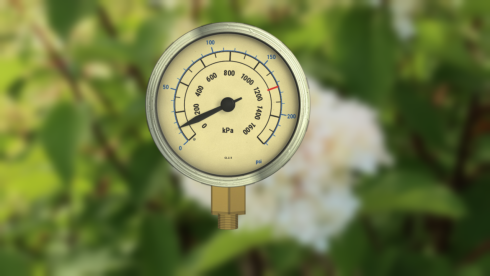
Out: value=100 unit=kPa
